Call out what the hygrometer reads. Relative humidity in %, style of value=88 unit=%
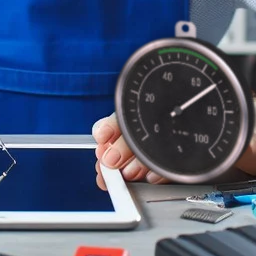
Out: value=68 unit=%
